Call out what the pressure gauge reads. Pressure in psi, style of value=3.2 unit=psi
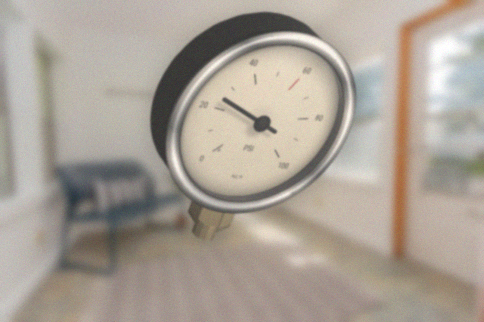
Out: value=25 unit=psi
